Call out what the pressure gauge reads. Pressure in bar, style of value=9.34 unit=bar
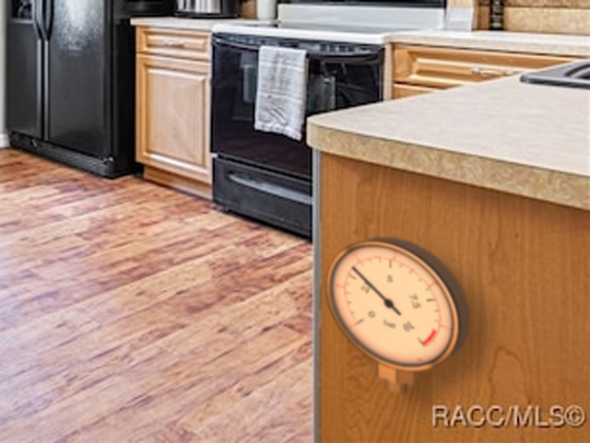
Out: value=3 unit=bar
